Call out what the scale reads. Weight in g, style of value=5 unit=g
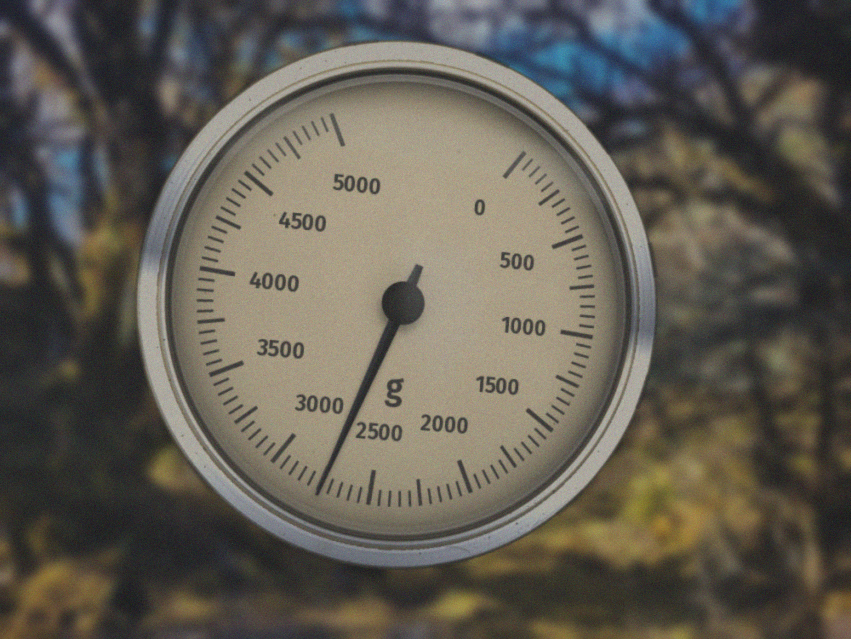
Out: value=2750 unit=g
